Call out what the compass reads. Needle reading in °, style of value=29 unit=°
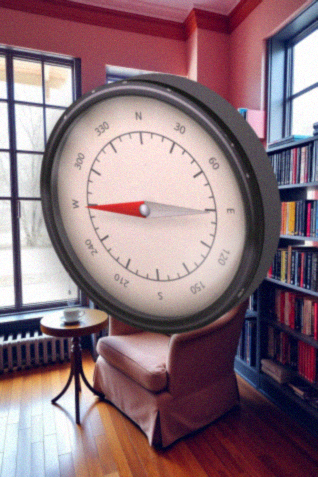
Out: value=270 unit=°
